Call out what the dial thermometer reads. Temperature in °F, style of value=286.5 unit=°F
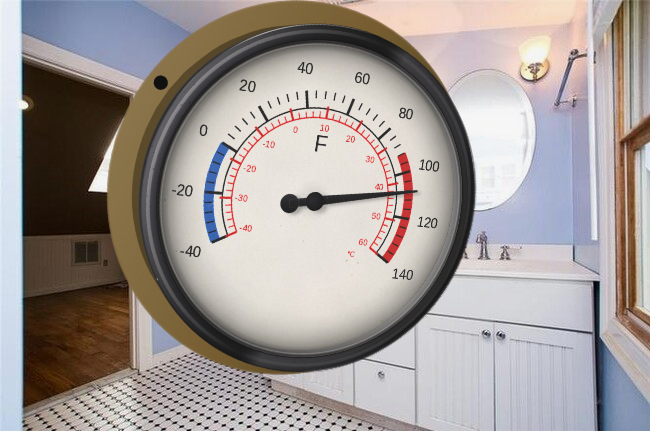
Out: value=108 unit=°F
